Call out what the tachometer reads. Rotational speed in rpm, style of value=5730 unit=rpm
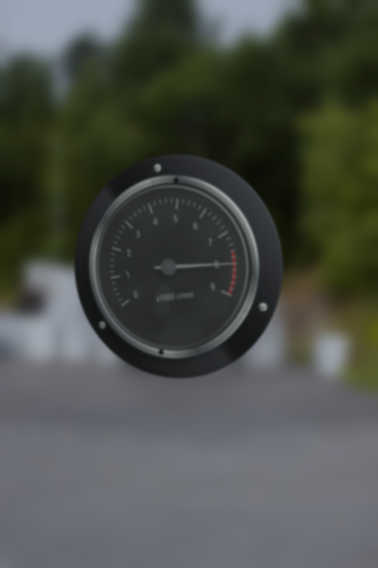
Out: value=8000 unit=rpm
